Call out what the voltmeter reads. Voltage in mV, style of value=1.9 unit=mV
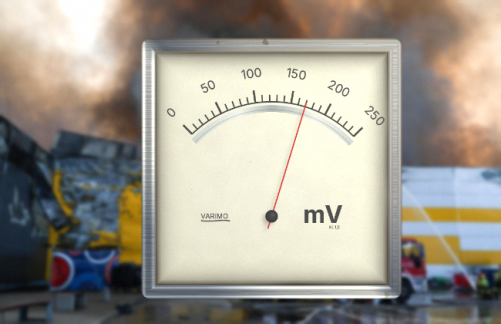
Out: value=170 unit=mV
